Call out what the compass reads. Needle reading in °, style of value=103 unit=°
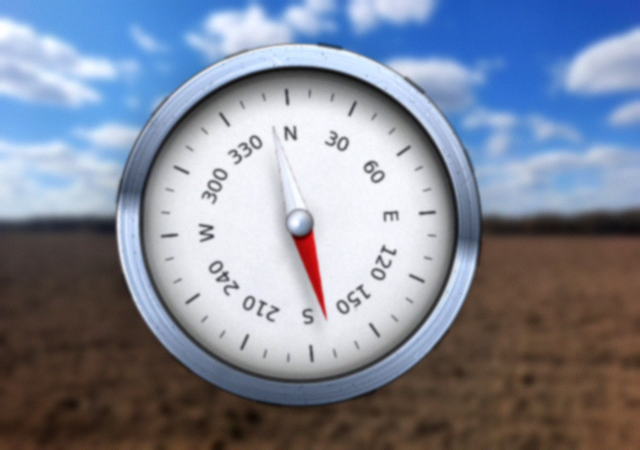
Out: value=170 unit=°
